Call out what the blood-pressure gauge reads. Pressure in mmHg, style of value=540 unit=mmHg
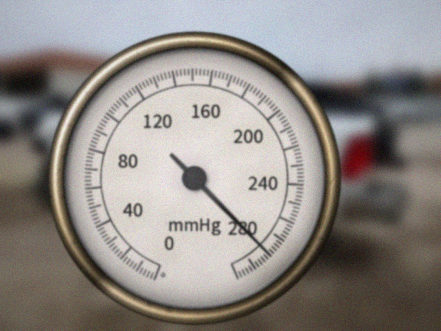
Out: value=280 unit=mmHg
